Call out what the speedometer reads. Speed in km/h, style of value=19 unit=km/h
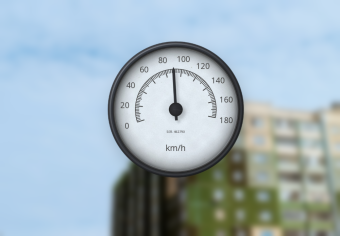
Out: value=90 unit=km/h
